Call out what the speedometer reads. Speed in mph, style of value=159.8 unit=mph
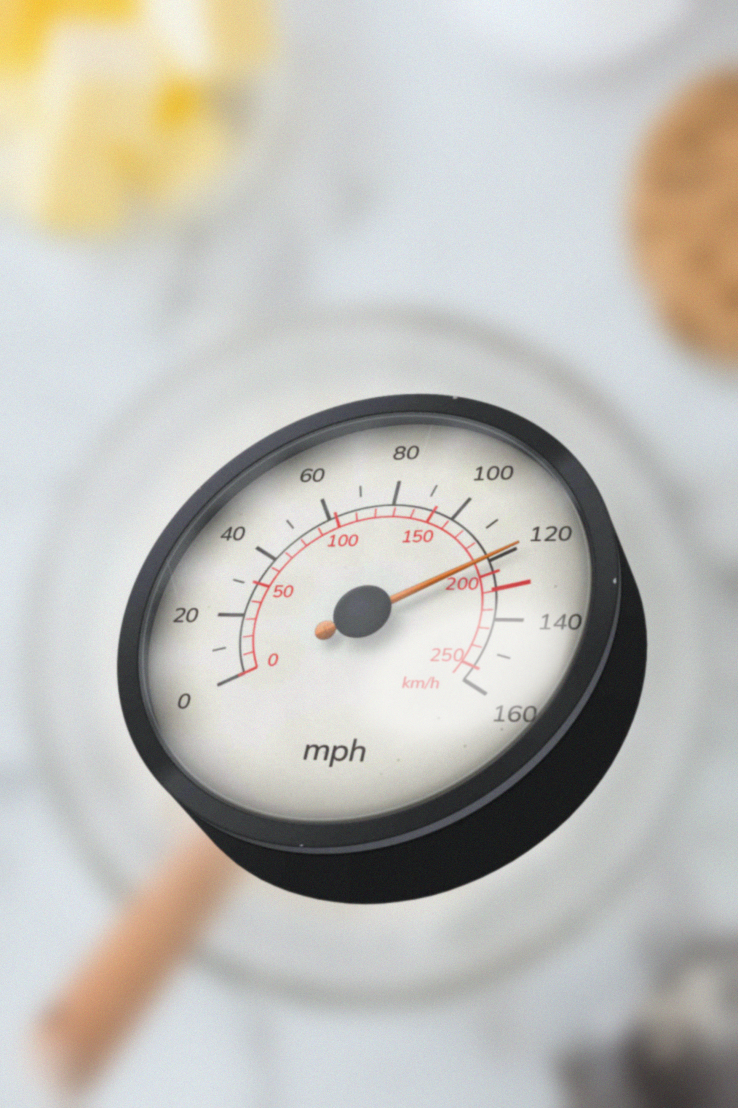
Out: value=120 unit=mph
